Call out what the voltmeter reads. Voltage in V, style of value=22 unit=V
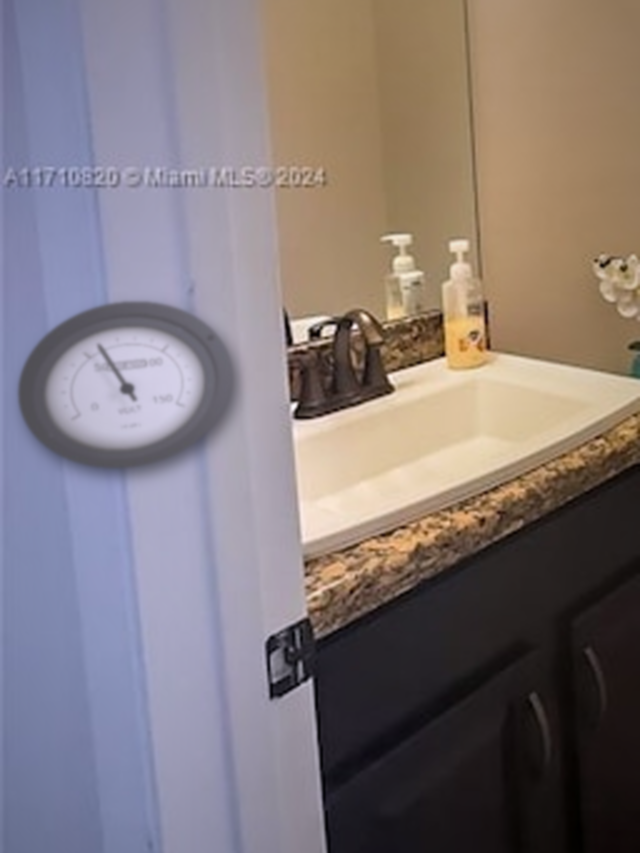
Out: value=60 unit=V
